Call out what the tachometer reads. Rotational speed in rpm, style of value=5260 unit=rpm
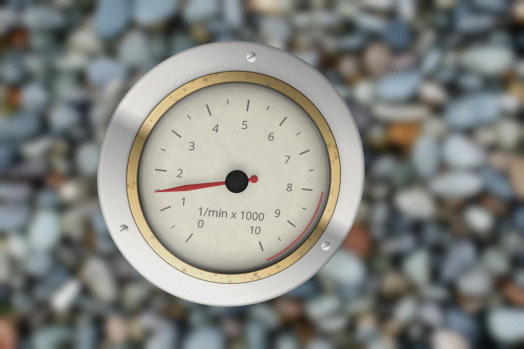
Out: value=1500 unit=rpm
